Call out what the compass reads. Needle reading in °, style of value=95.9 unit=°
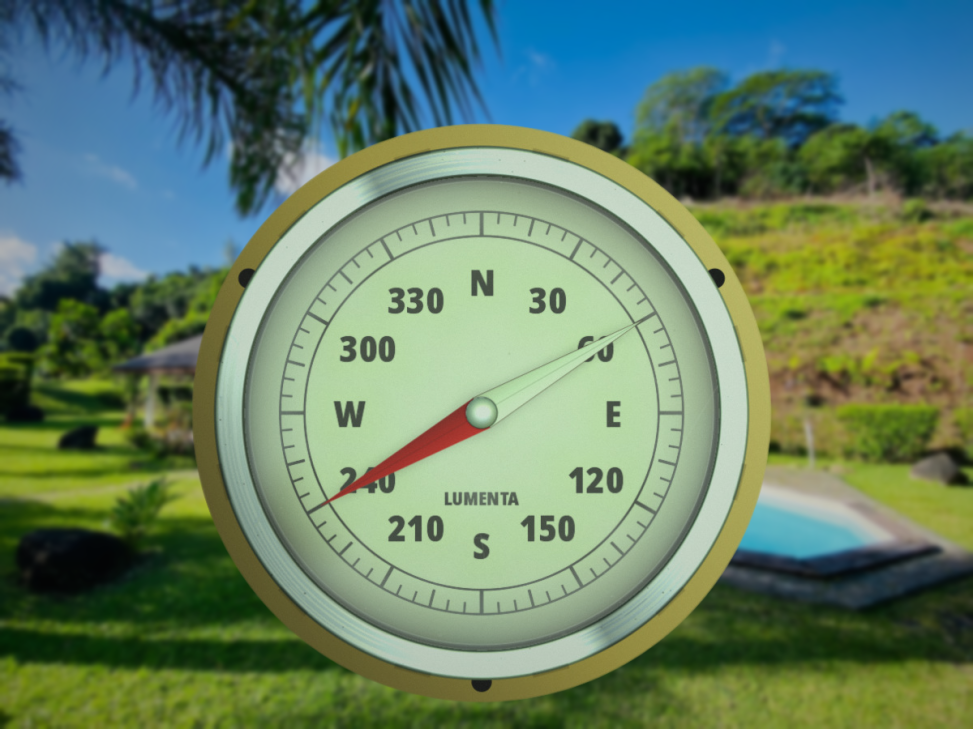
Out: value=240 unit=°
